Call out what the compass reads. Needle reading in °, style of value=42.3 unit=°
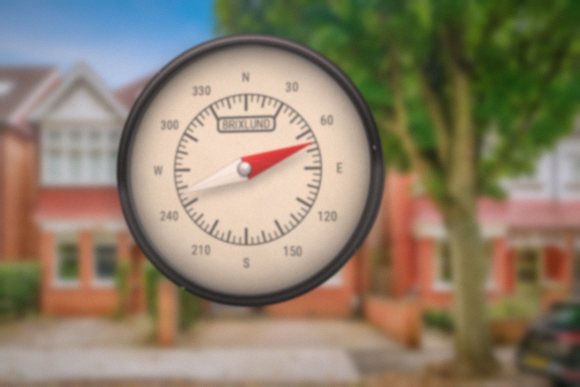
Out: value=70 unit=°
